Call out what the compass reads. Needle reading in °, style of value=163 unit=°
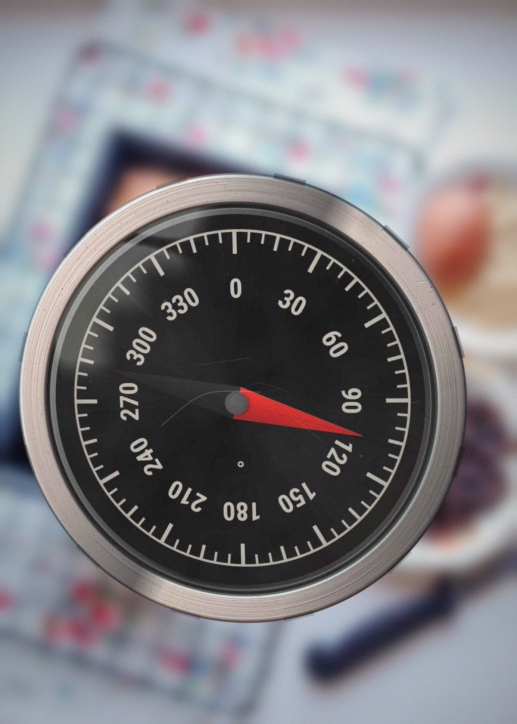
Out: value=105 unit=°
